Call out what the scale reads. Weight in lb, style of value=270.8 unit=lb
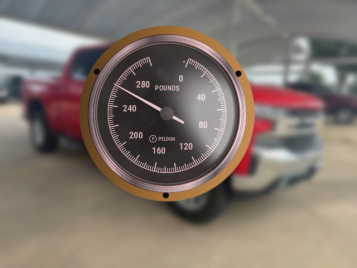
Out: value=260 unit=lb
